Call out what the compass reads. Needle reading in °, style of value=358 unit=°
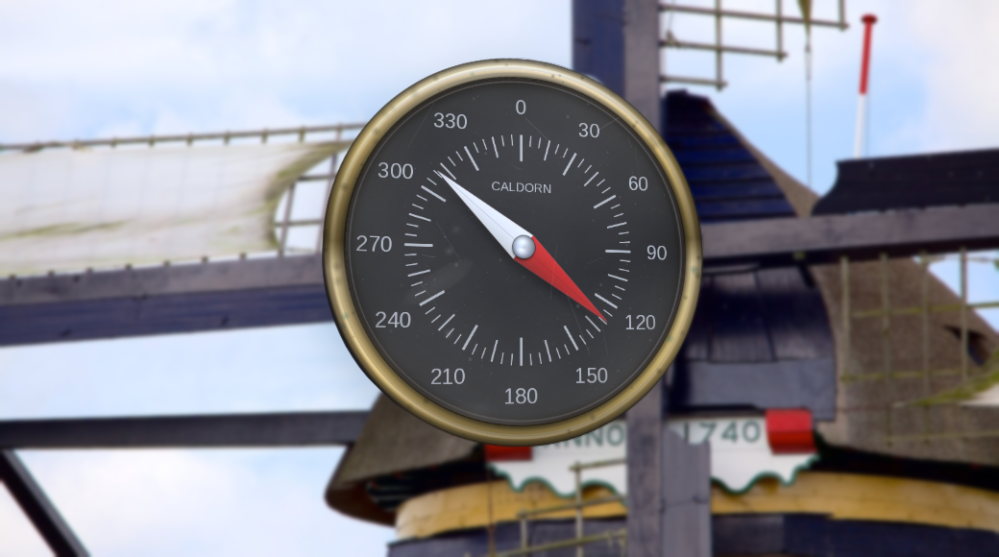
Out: value=130 unit=°
